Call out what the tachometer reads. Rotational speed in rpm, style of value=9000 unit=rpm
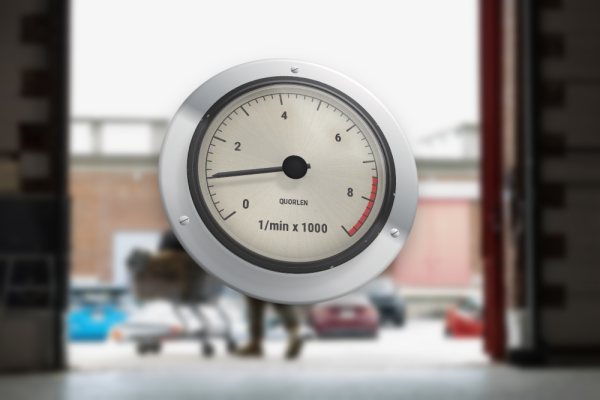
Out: value=1000 unit=rpm
